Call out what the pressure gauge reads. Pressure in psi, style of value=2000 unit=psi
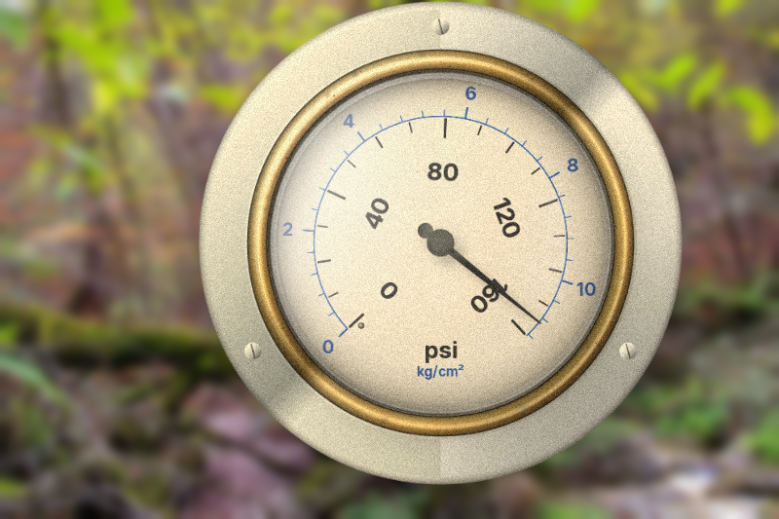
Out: value=155 unit=psi
